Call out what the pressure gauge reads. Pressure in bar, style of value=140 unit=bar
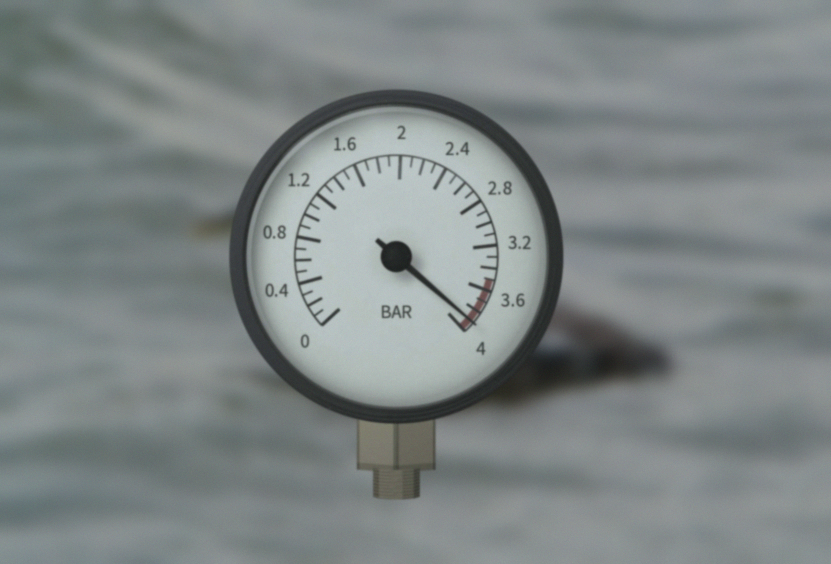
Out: value=3.9 unit=bar
